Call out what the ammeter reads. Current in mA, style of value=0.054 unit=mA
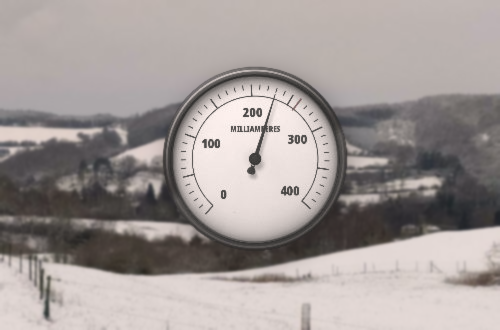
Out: value=230 unit=mA
